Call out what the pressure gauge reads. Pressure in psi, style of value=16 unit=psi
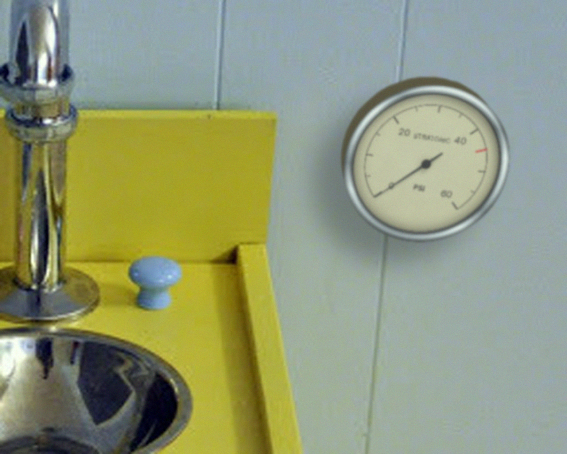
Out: value=0 unit=psi
